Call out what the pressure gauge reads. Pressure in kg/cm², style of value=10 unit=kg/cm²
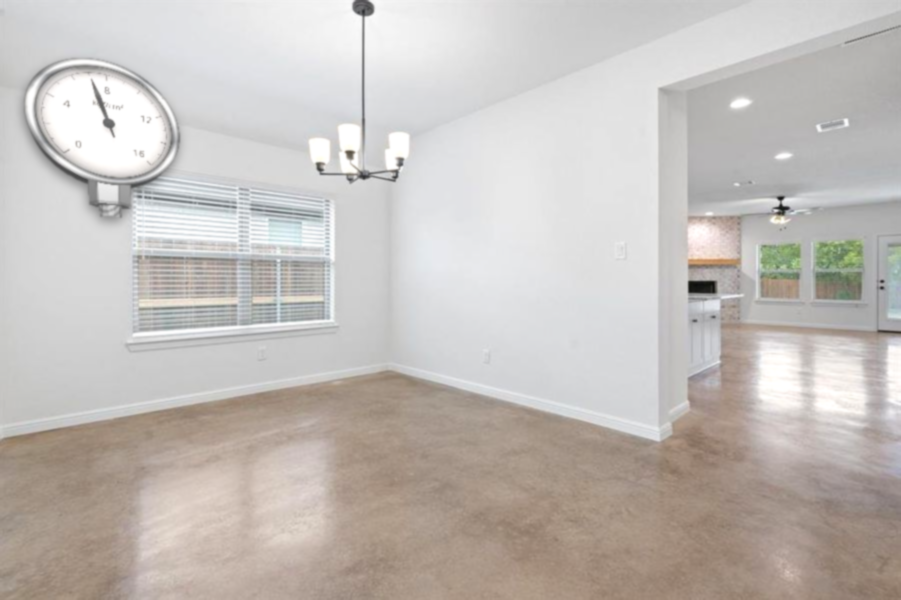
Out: value=7 unit=kg/cm²
